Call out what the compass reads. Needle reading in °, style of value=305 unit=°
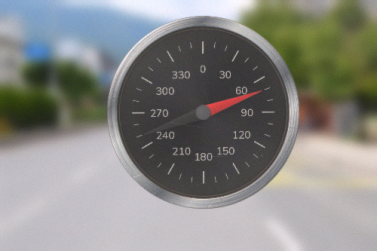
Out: value=70 unit=°
